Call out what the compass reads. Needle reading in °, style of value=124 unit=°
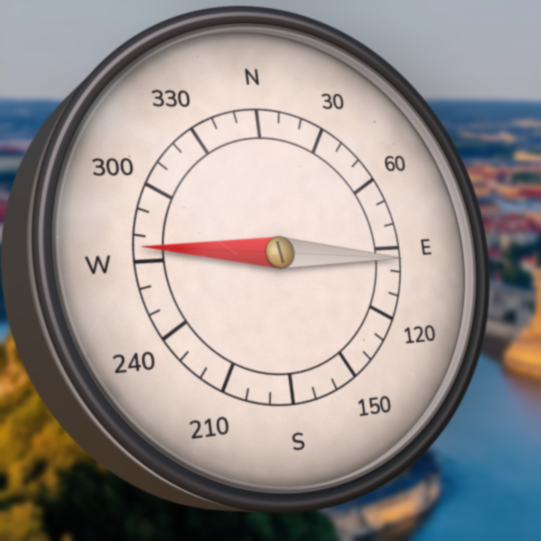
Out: value=275 unit=°
